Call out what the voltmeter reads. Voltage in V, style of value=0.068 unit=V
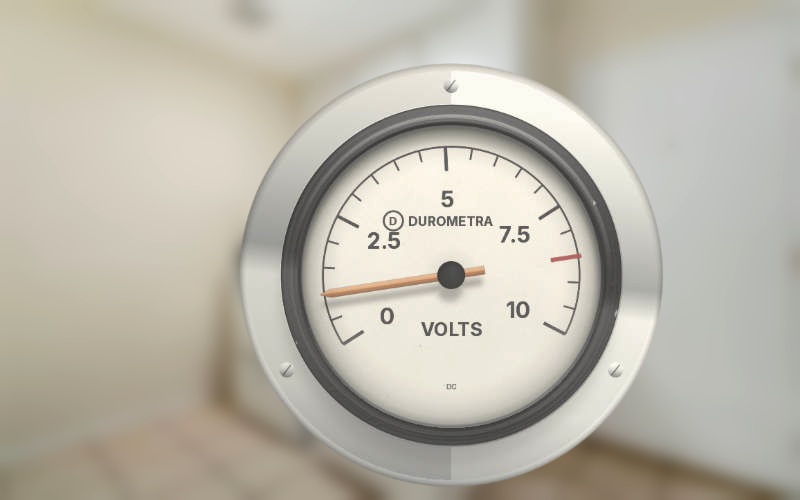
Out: value=1 unit=V
